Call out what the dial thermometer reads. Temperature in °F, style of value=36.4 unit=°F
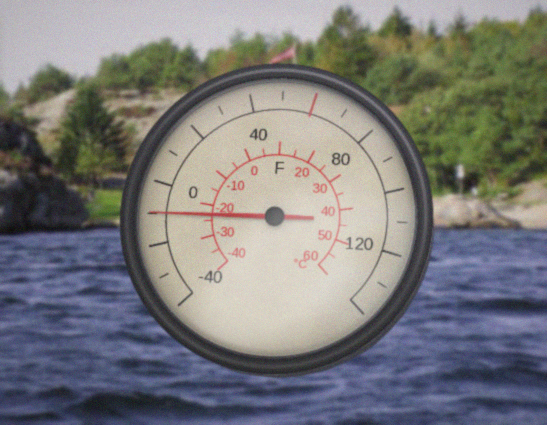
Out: value=-10 unit=°F
